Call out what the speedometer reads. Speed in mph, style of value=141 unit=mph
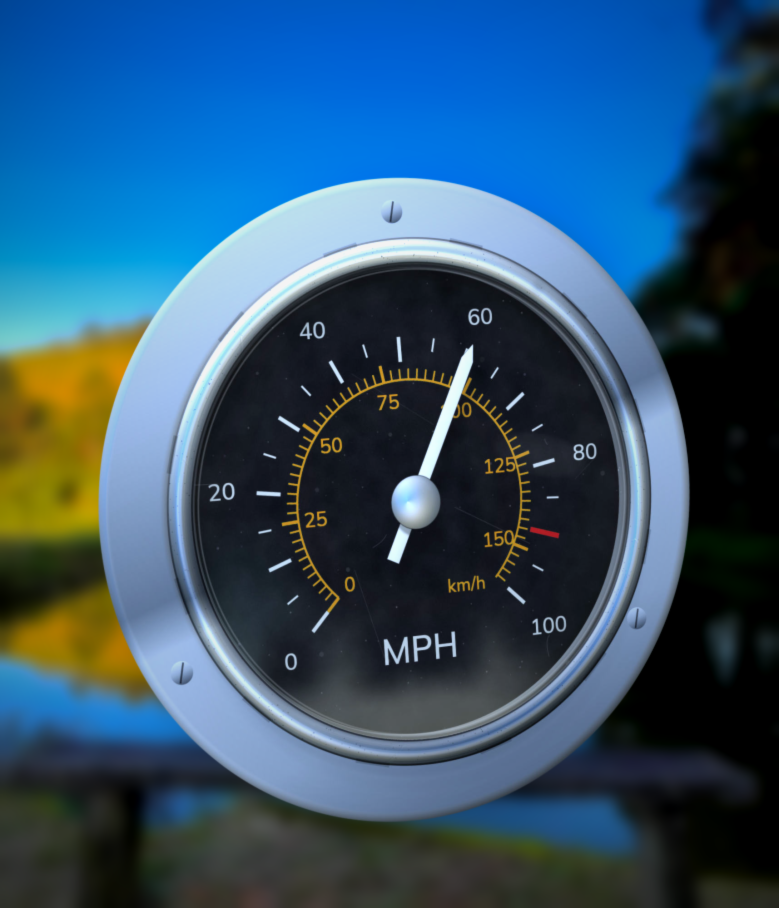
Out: value=60 unit=mph
